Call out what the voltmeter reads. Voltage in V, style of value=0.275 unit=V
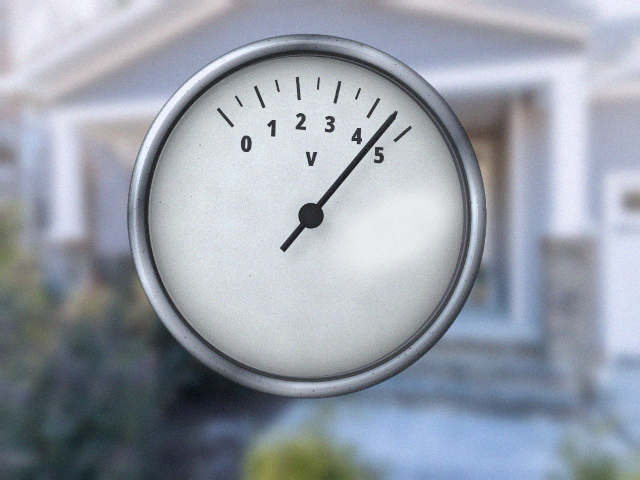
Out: value=4.5 unit=V
